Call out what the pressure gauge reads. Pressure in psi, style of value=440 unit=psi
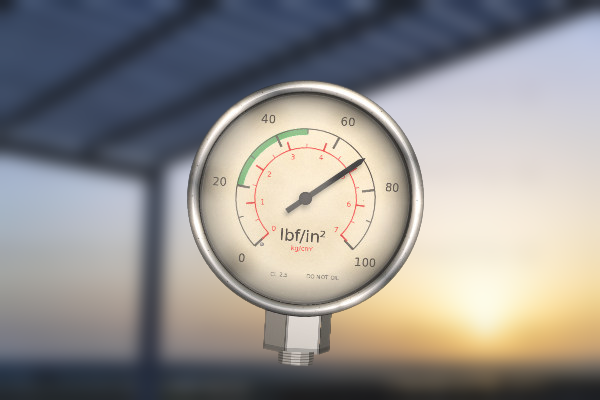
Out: value=70 unit=psi
